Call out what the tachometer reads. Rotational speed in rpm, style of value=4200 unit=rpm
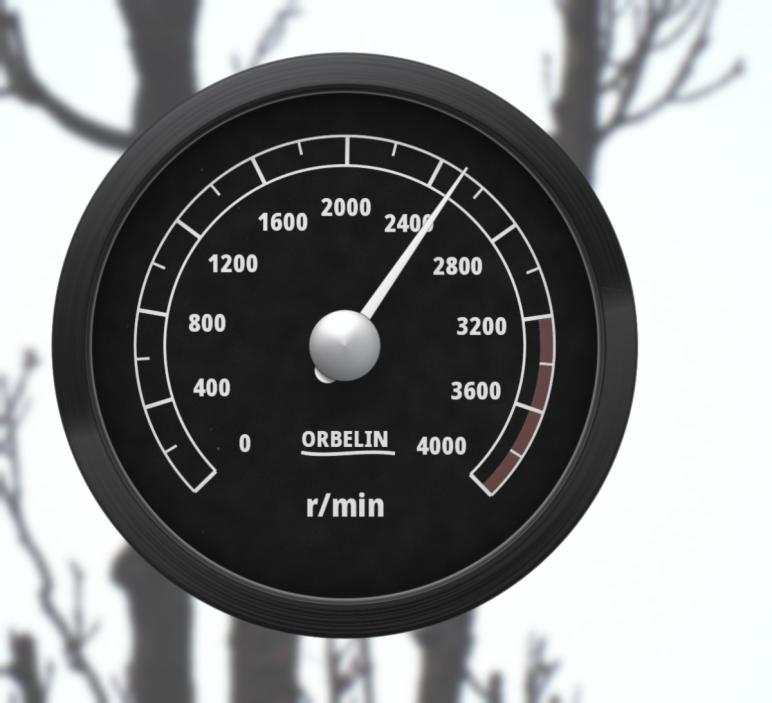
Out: value=2500 unit=rpm
